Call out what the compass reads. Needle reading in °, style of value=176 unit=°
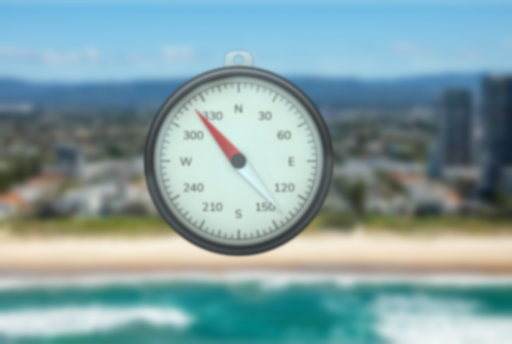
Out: value=320 unit=°
